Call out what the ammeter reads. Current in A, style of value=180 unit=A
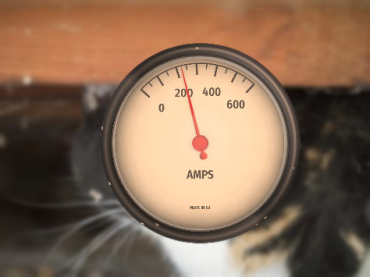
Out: value=225 unit=A
